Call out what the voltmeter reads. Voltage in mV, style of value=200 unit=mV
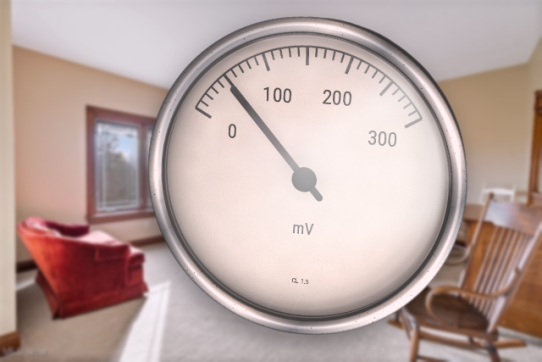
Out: value=50 unit=mV
